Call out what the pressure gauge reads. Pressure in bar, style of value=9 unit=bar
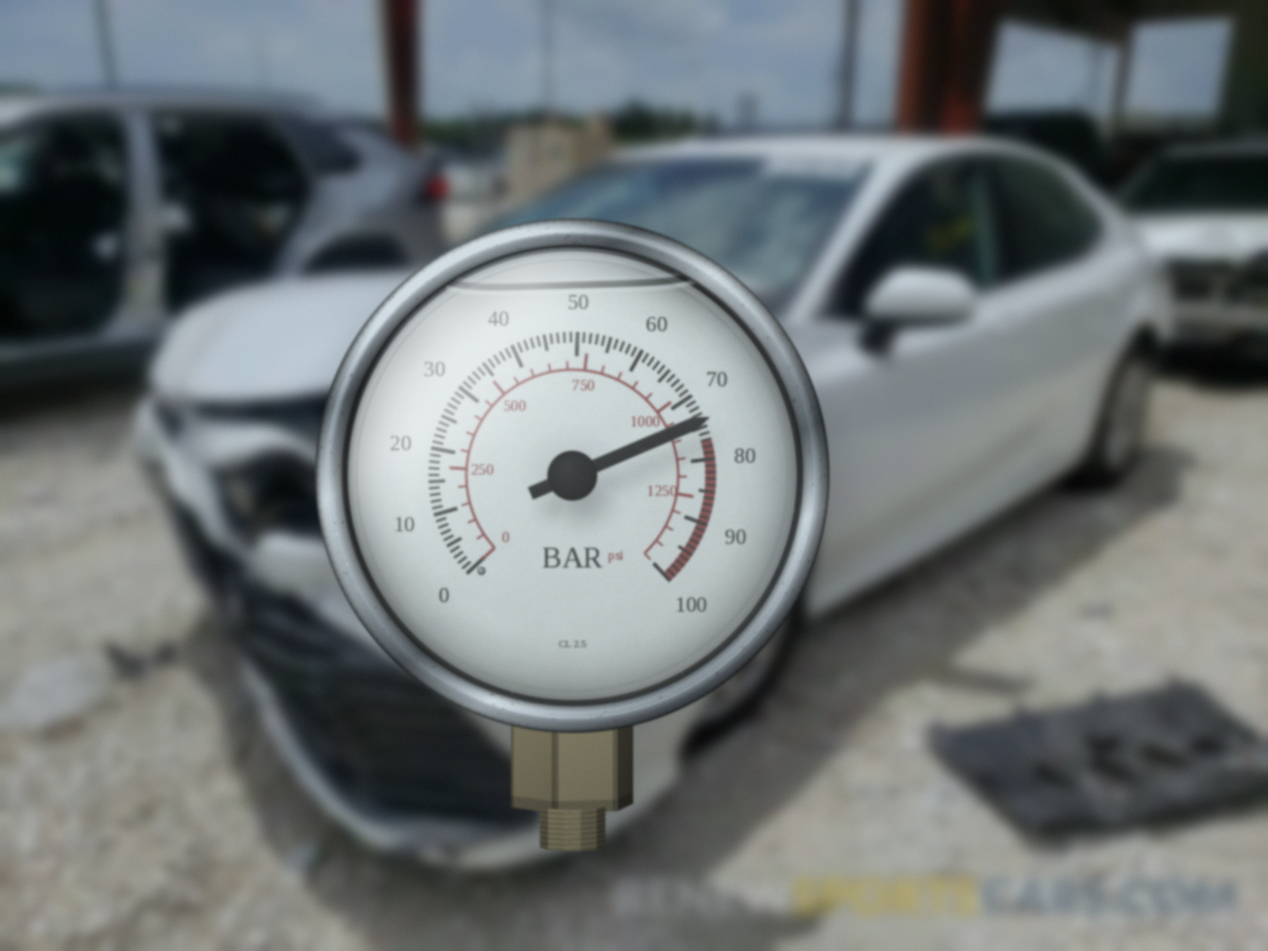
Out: value=74 unit=bar
